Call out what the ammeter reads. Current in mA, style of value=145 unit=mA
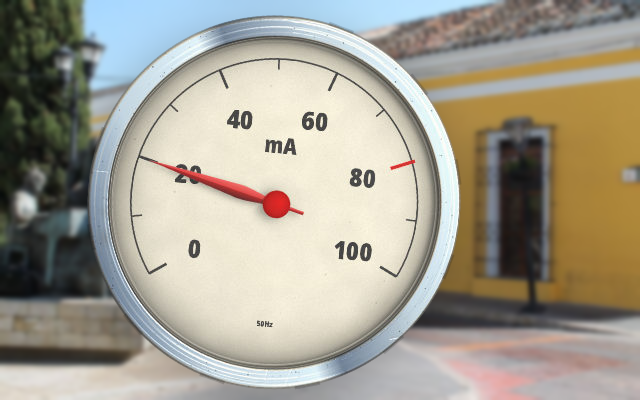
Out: value=20 unit=mA
